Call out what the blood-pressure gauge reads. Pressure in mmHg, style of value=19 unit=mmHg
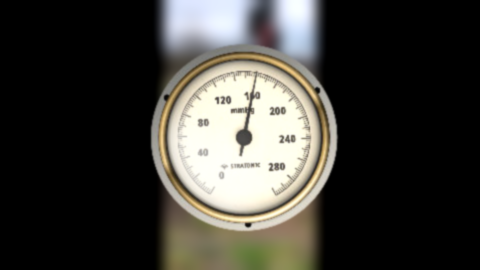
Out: value=160 unit=mmHg
